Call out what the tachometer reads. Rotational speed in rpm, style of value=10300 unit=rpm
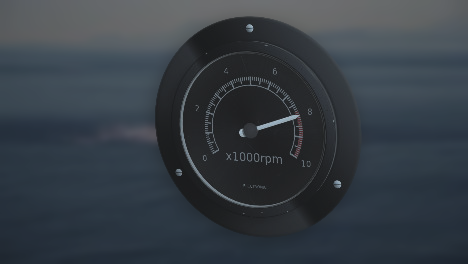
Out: value=8000 unit=rpm
